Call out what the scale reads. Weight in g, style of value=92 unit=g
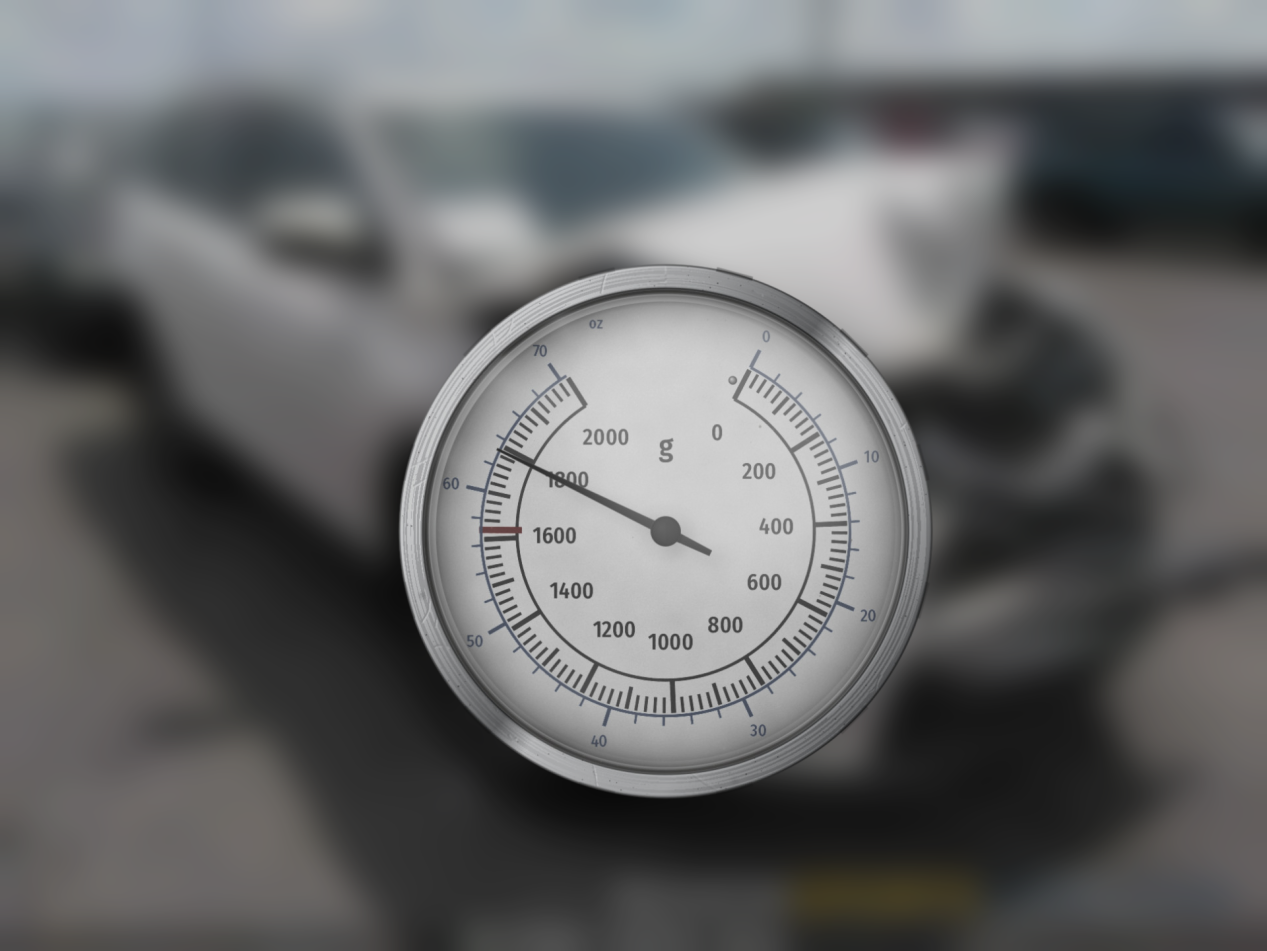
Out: value=1790 unit=g
